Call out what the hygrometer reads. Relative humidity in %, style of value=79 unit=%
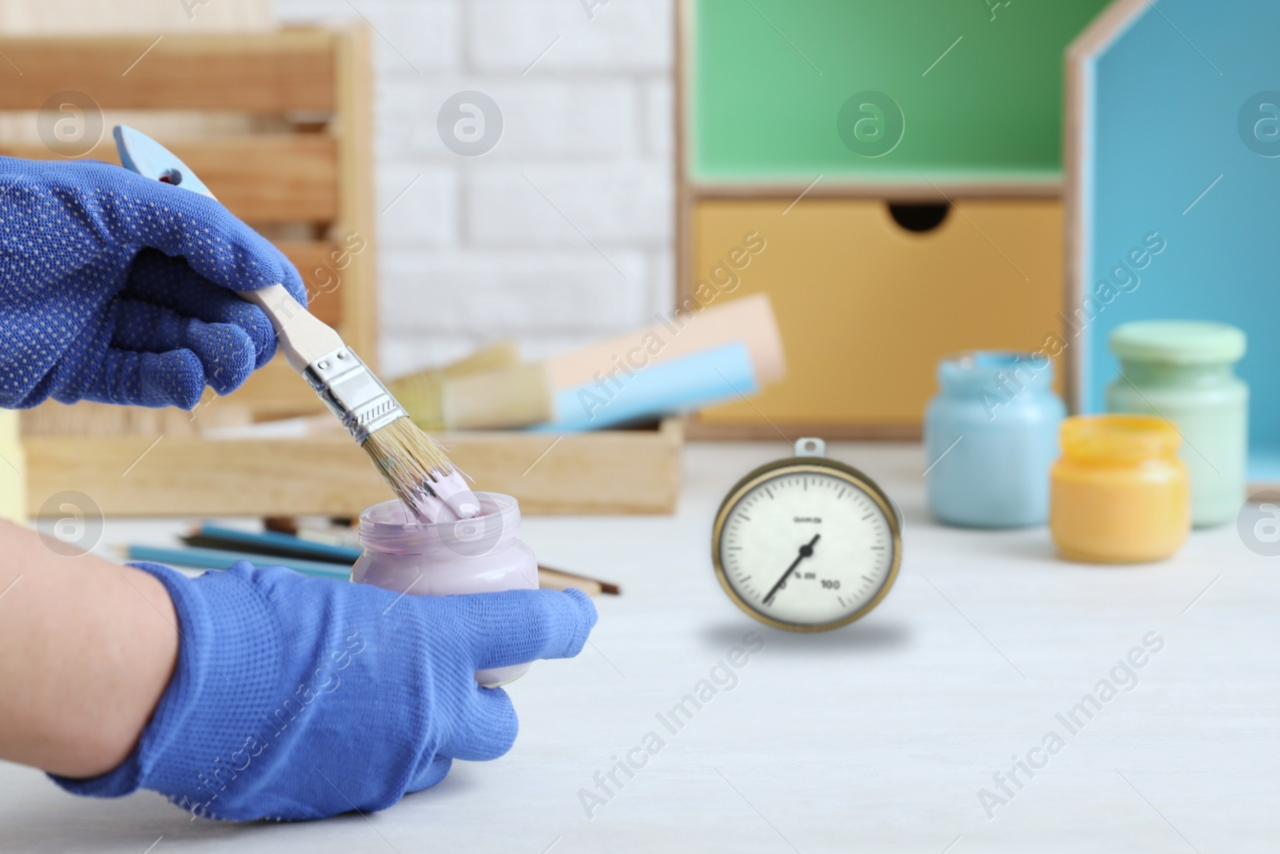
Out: value=2 unit=%
